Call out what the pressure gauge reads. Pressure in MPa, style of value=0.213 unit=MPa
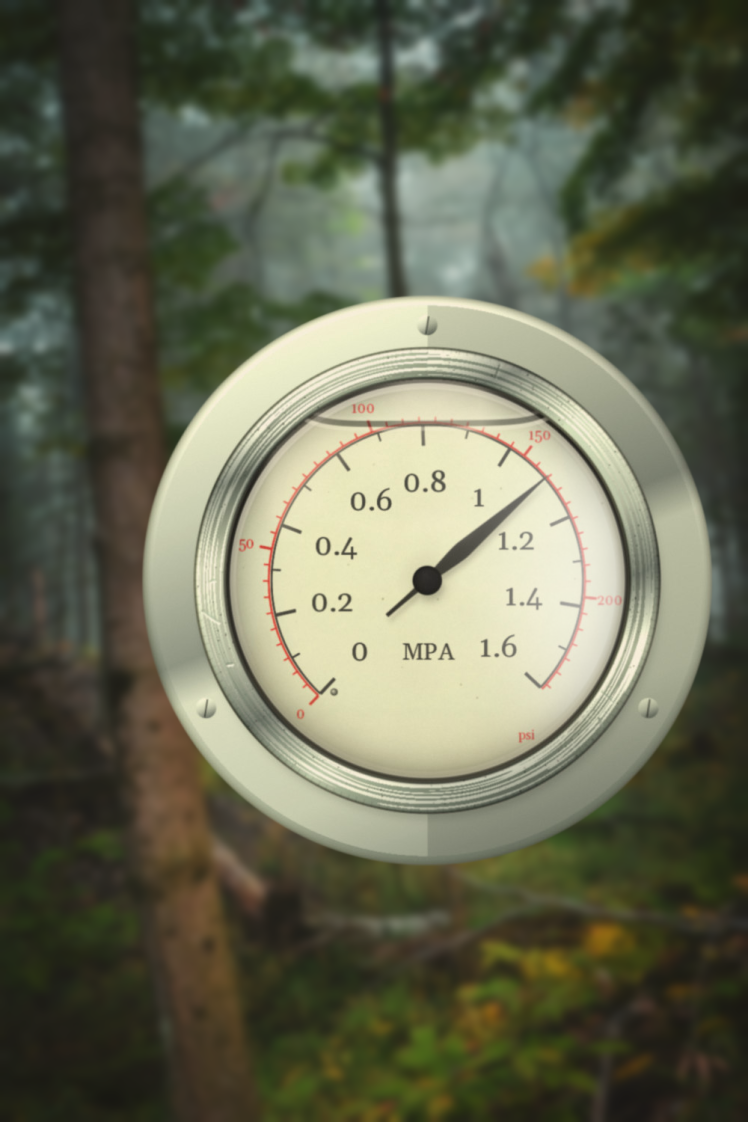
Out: value=1.1 unit=MPa
